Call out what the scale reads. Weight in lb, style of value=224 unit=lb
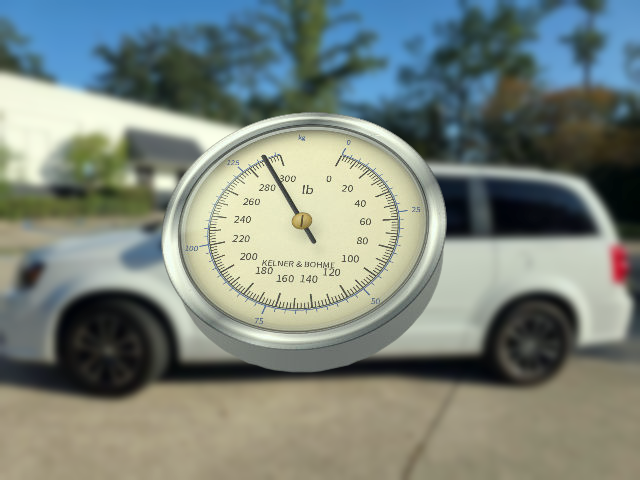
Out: value=290 unit=lb
